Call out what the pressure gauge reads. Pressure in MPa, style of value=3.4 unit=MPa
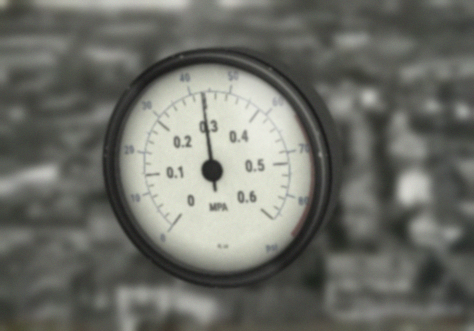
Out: value=0.3 unit=MPa
